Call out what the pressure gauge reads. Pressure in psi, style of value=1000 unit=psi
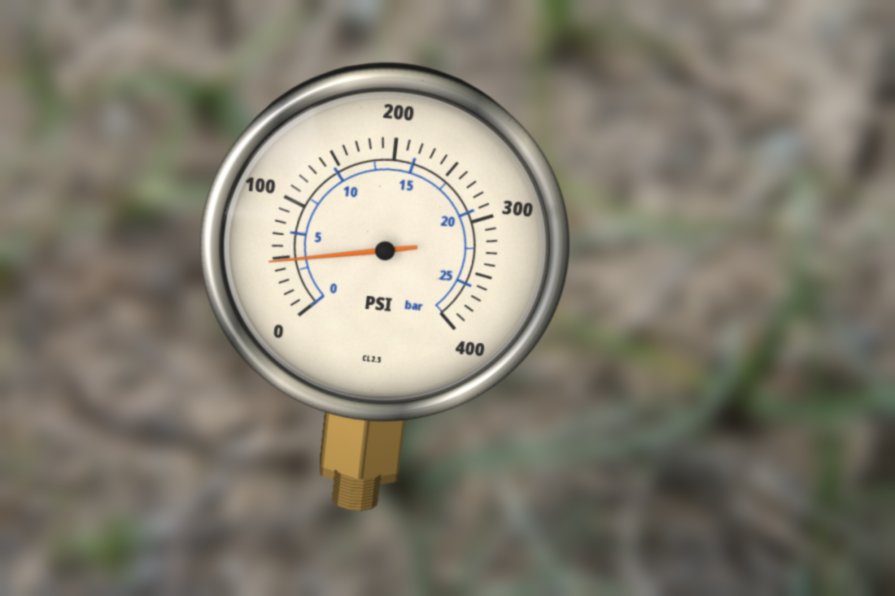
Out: value=50 unit=psi
